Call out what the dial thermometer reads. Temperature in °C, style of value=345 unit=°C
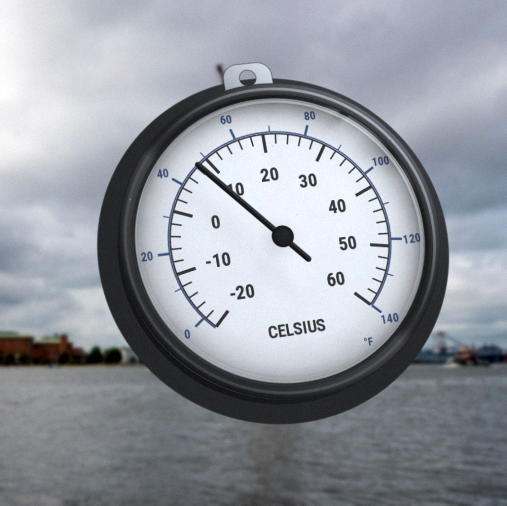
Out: value=8 unit=°C
